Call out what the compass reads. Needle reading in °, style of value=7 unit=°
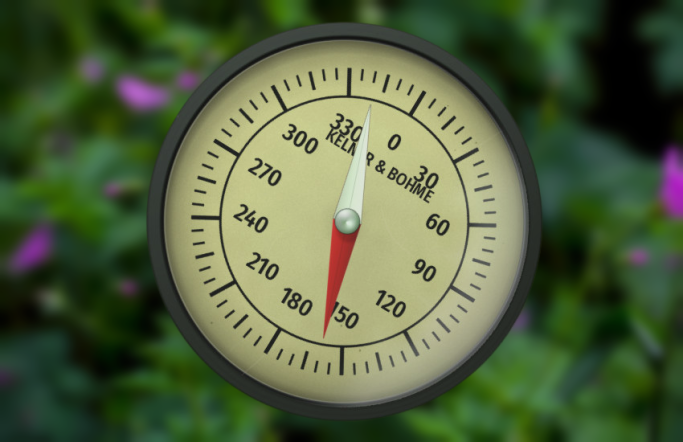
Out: value=160 unit=°
